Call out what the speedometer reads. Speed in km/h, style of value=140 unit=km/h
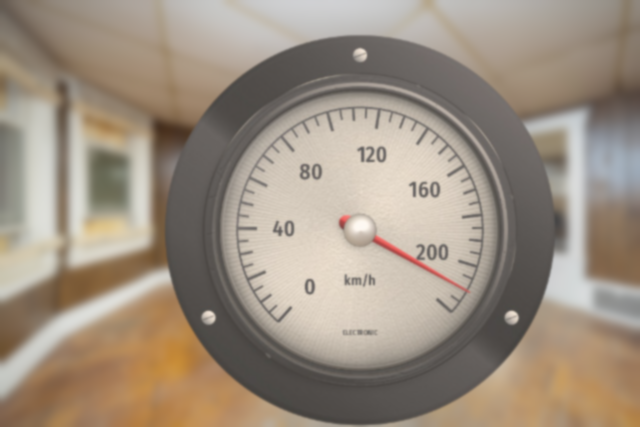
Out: value=210 unit=km/h
